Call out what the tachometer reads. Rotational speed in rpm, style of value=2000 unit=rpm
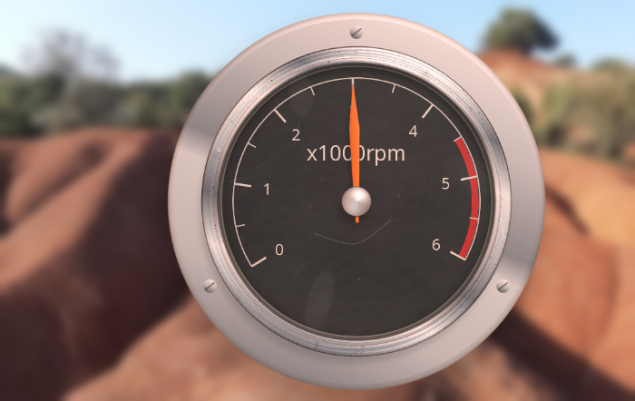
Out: value=3000 unit=rpm
